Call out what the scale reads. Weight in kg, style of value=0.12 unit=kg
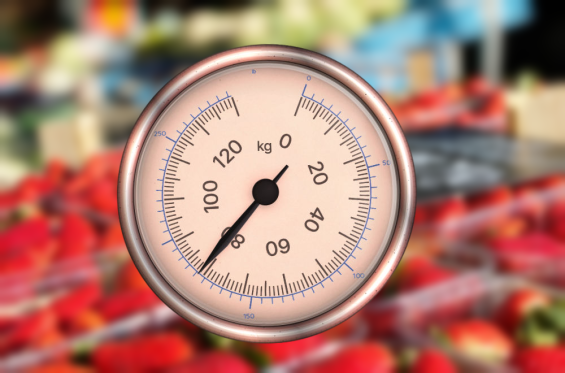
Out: value=81 unit=kg
